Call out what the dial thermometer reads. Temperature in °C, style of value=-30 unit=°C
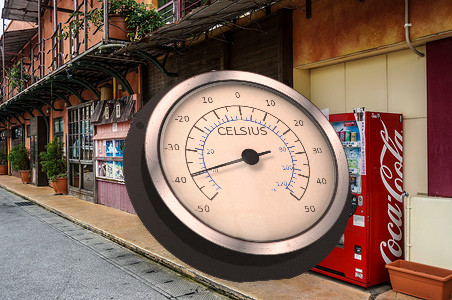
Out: value=-40 unit=°C
